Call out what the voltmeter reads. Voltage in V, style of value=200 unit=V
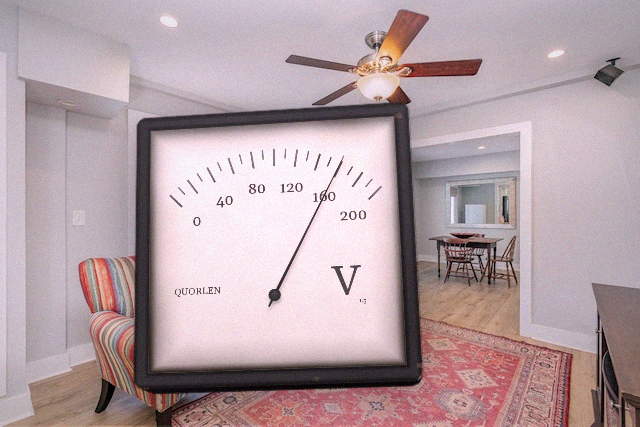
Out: value=160 unit=V
